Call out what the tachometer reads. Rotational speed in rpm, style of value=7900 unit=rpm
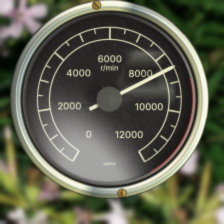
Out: value=8500 unit=rpm
